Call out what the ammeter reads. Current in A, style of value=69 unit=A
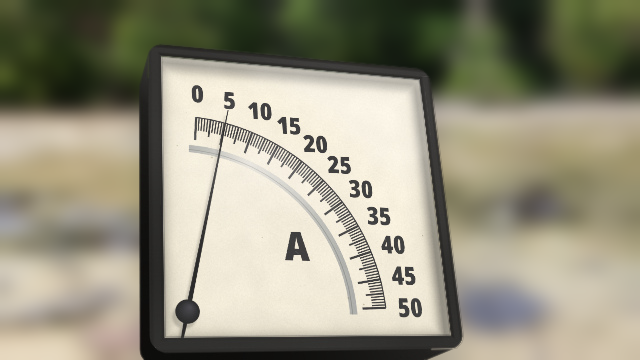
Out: value=5 unit=A
